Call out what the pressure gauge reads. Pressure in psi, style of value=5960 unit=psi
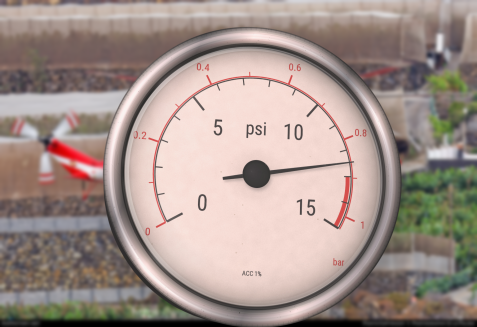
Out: value=12.5 unit=psi
